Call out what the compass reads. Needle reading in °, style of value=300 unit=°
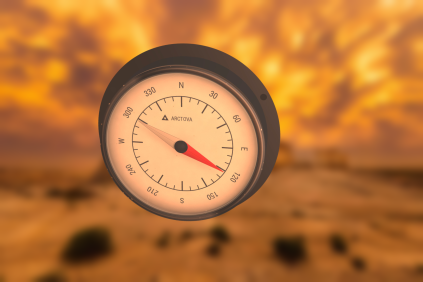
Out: value=120 unit=°
